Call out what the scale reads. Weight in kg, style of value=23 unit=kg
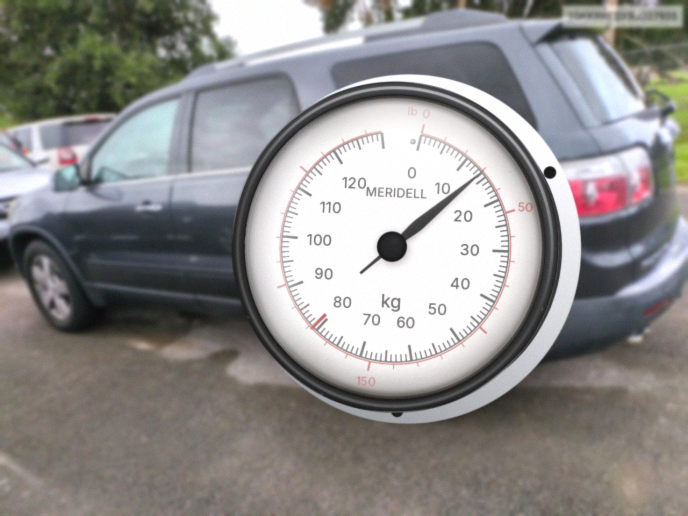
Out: value=14 unit=kg
